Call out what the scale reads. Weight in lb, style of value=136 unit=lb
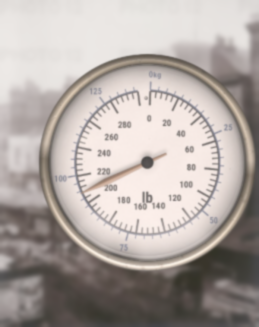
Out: value=208 unit=lb
